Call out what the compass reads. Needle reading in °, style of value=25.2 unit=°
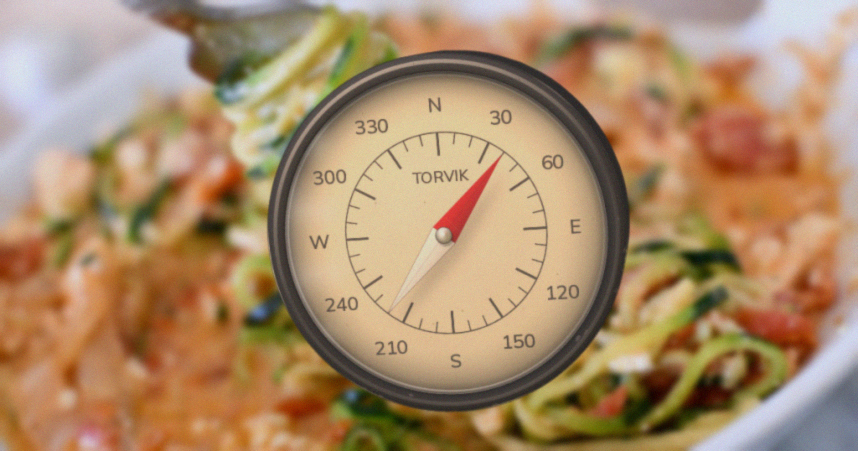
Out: value=40 unit=°
